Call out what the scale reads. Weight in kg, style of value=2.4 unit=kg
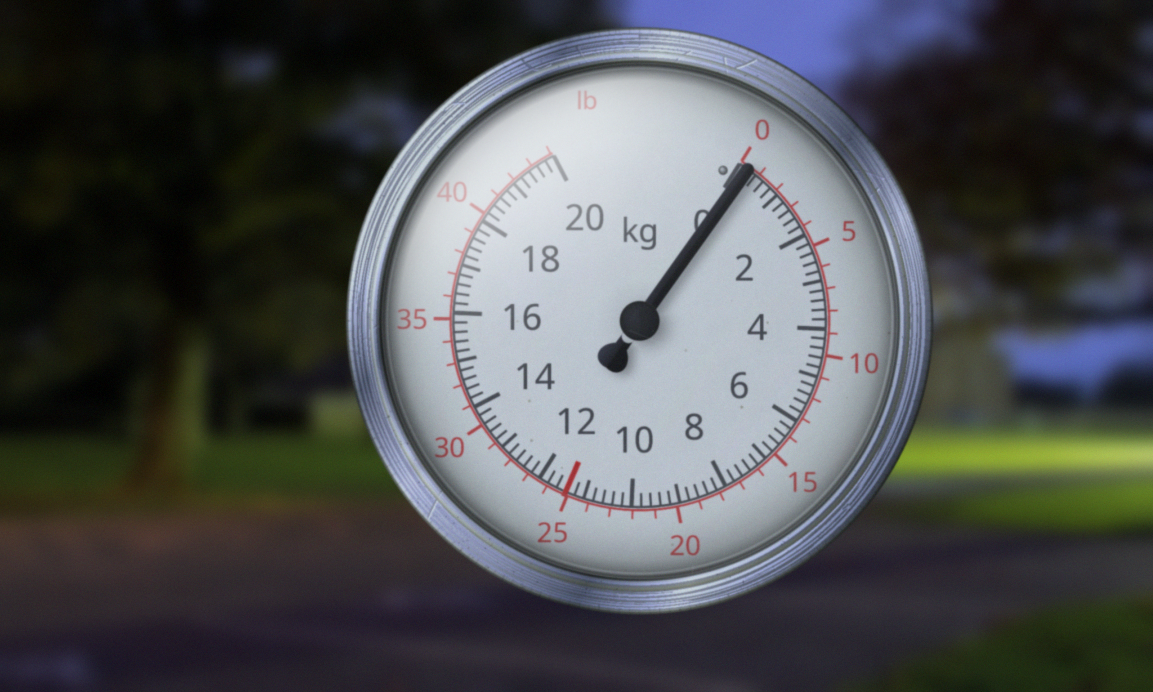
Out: value=0.2 unit=kg
